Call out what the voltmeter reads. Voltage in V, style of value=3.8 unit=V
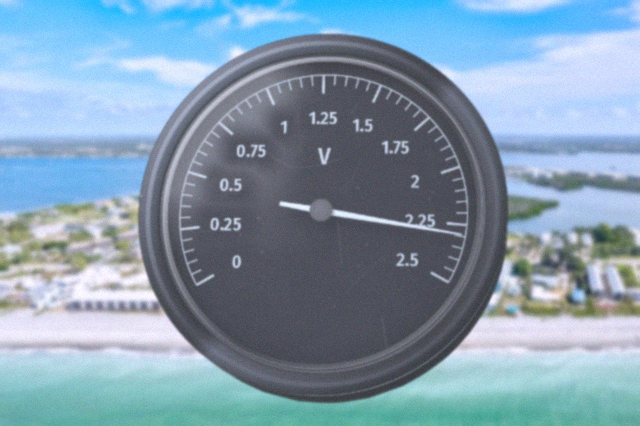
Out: value=2.3 unit=V
